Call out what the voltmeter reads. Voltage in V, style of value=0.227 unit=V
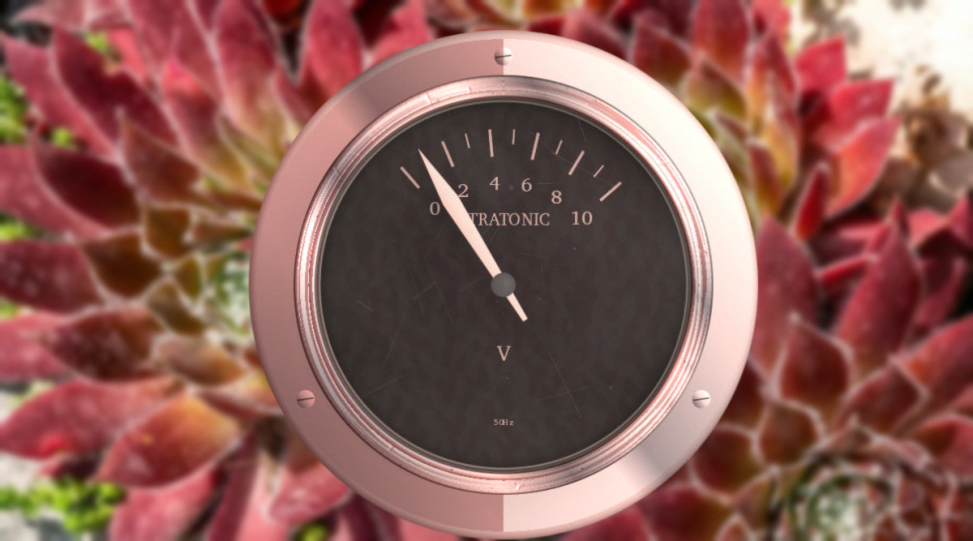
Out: value=1 unit=V
